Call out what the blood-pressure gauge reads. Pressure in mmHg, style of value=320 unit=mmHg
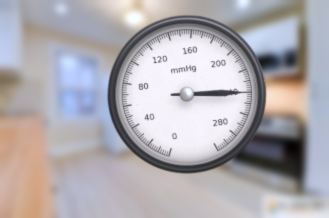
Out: value=240 unit=mmHg
